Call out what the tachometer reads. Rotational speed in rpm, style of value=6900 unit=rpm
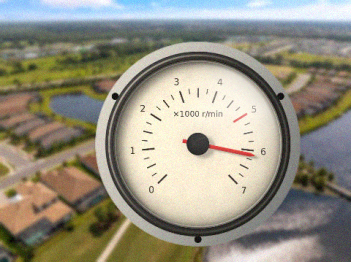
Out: value=6125 unit=rpm
